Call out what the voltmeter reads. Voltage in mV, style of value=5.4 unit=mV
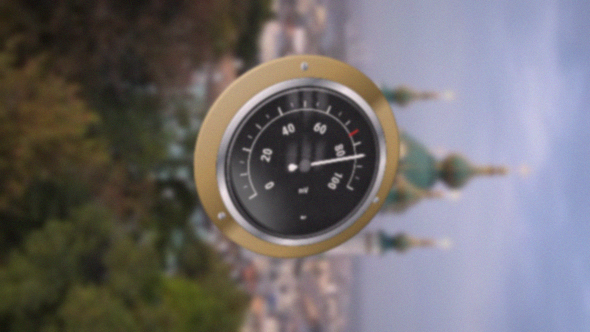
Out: value=85 unit=mV
